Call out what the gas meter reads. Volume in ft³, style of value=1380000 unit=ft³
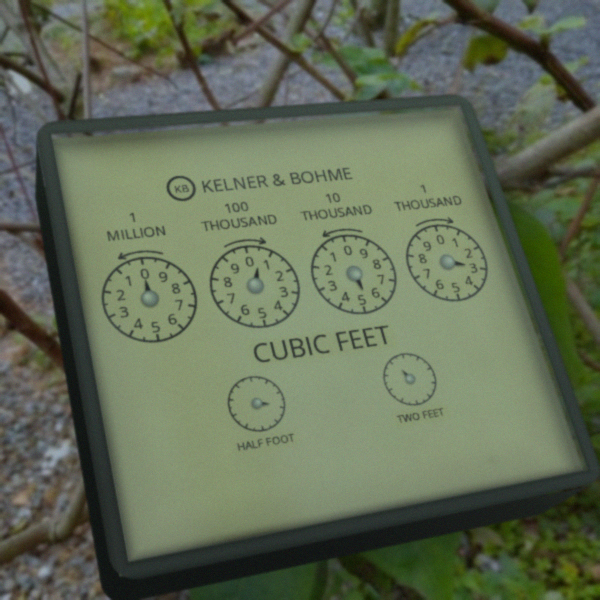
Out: value=5300 unit=ft³
